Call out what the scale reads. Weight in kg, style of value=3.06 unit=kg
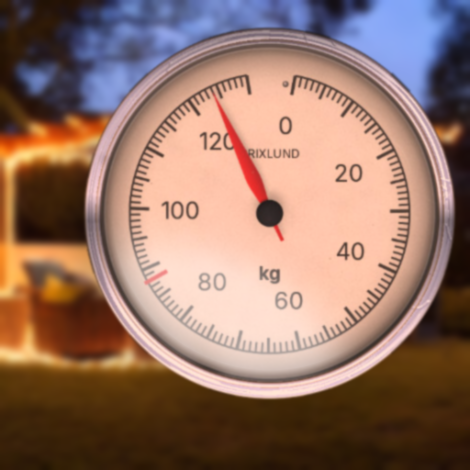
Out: value=124 unit=kg
